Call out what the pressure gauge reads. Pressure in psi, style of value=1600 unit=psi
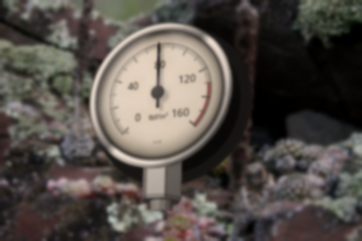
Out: value=80 unit=psi
